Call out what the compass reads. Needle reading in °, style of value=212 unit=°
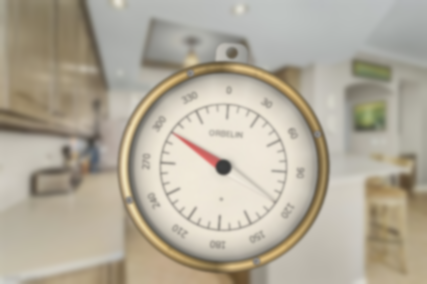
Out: value=300 unit=°
